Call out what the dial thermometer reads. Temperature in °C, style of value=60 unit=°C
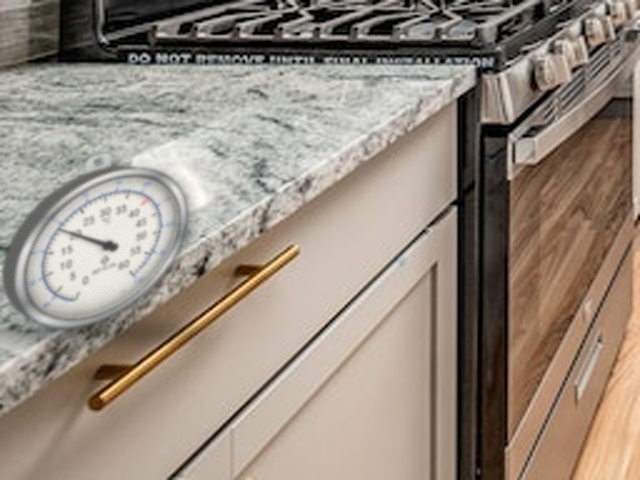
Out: value=20 unit=°C
